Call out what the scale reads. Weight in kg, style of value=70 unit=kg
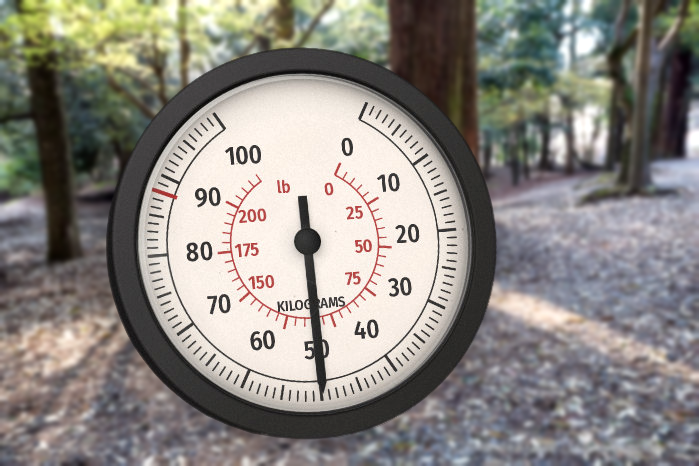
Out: value=50 unit=kg
